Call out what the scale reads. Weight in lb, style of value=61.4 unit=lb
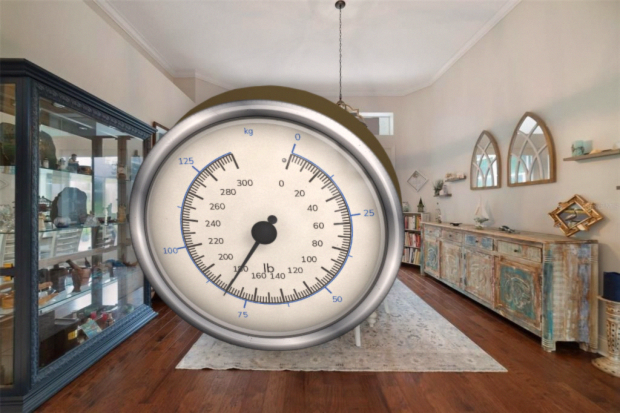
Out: value=180 unit=lb
